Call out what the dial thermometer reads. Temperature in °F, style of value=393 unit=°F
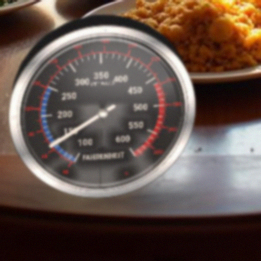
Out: value=150 unit=°F
